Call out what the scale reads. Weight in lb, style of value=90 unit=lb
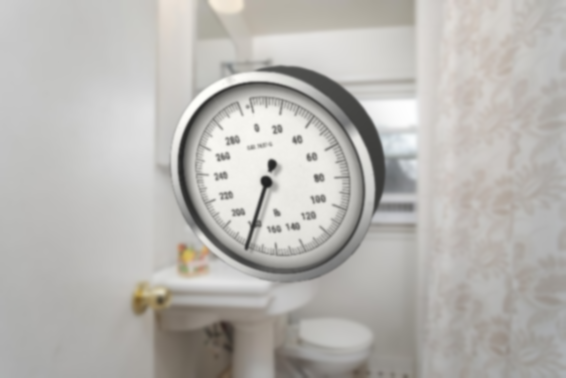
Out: value=180 unit=lb
